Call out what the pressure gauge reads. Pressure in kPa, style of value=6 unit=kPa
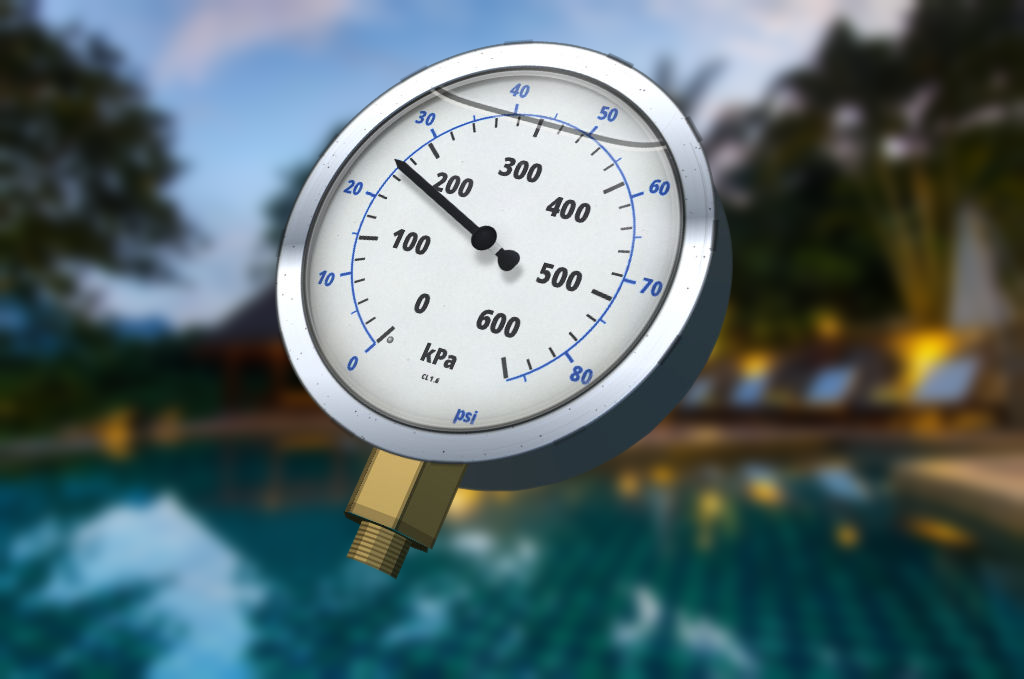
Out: value=170 unit=kPa
